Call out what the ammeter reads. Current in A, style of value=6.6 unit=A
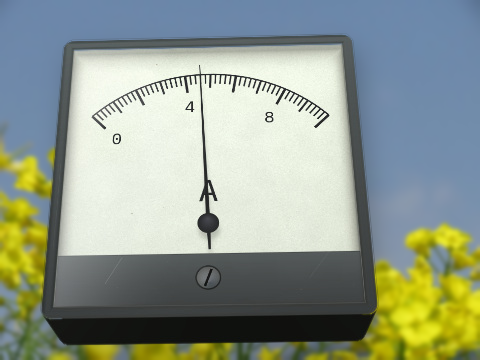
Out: value=4.6 unit=A
